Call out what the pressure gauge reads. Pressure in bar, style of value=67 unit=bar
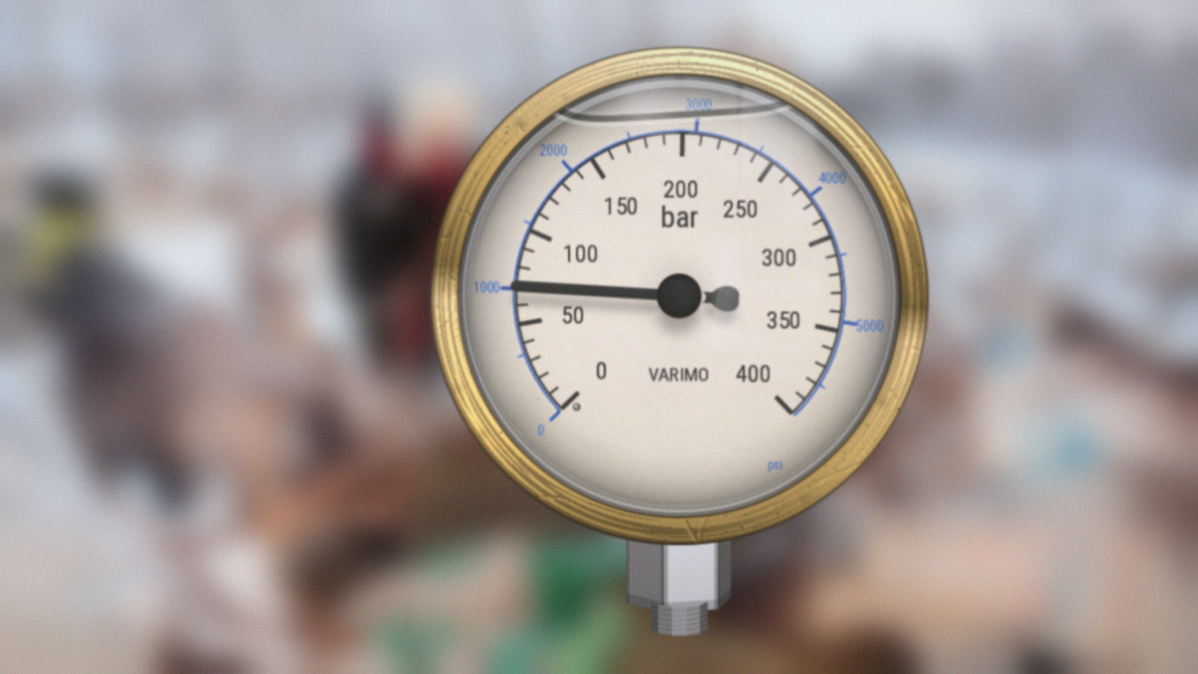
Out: value=70 unit=bar
